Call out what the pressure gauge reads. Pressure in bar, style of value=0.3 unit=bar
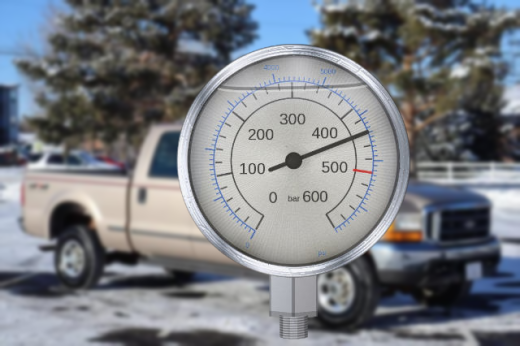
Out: value=440 unit=bar
